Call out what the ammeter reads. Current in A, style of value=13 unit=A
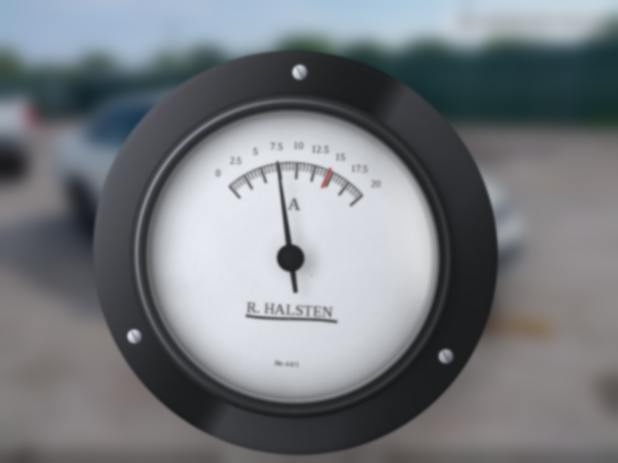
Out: value=7.5 unit=A
